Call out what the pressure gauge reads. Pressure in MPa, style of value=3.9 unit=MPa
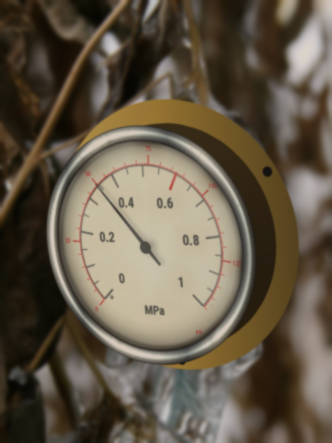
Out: value=0.35 unit=MPa
